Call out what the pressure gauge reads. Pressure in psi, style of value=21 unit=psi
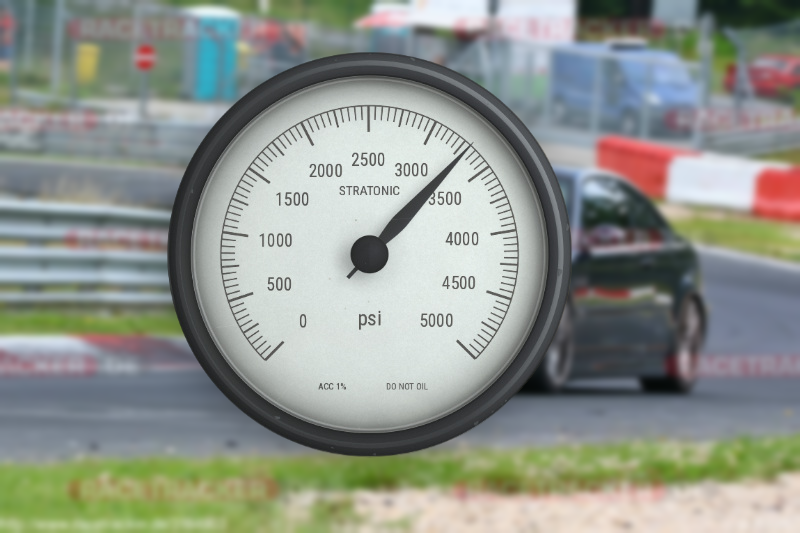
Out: value=3300 unit=psi
